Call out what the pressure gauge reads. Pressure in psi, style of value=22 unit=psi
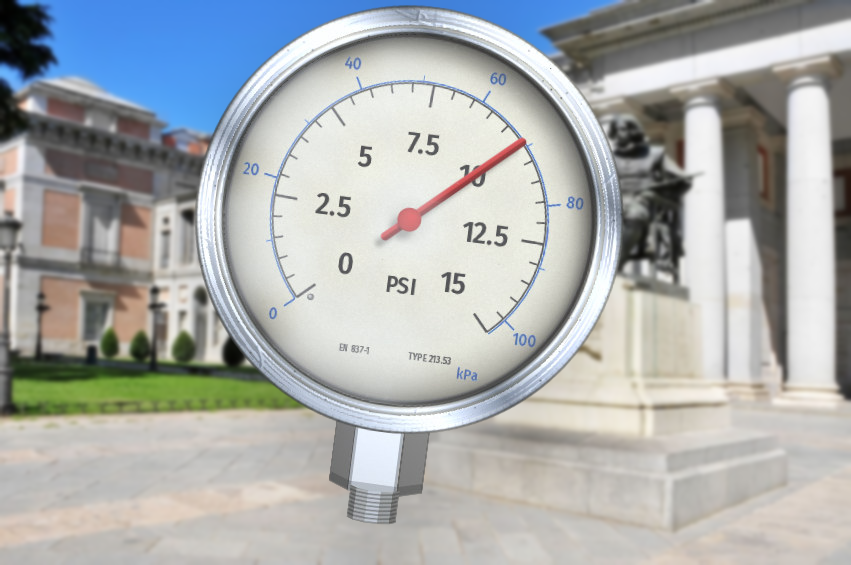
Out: value=10 unit=psi
